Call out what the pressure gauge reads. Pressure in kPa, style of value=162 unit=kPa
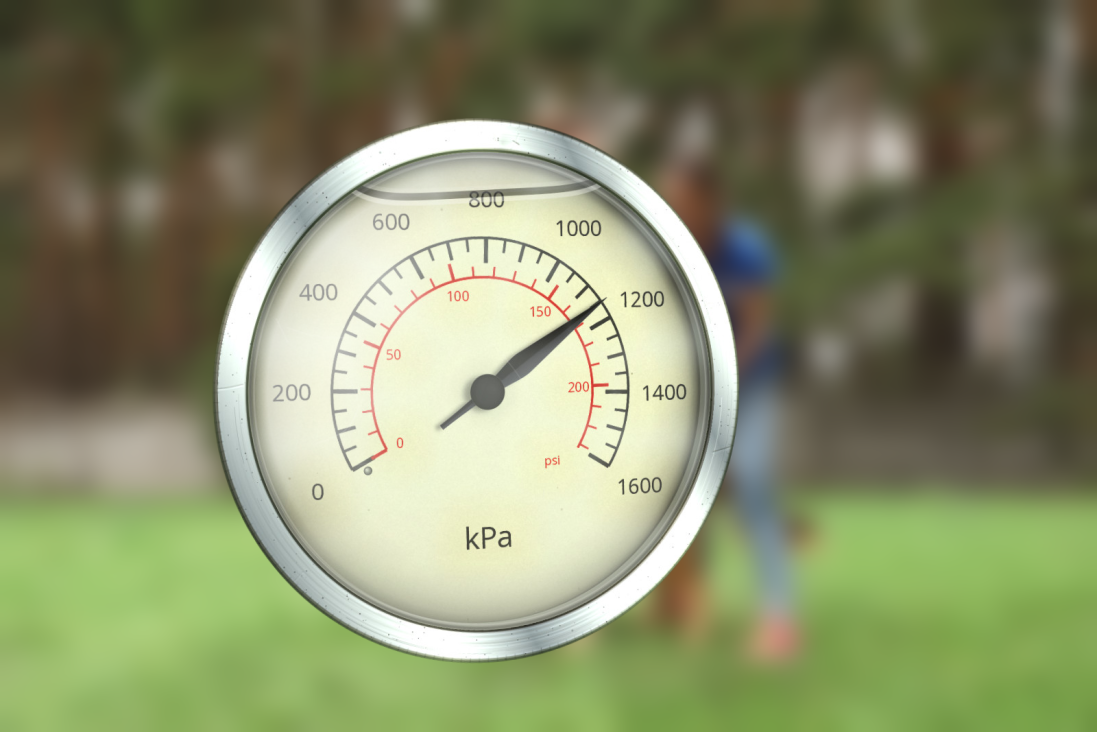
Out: value=1150 unit=kPa
